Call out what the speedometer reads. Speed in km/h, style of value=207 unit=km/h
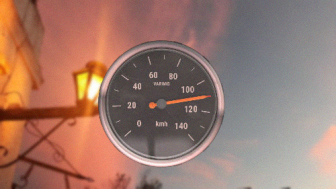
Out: value=110 unit=km/h
